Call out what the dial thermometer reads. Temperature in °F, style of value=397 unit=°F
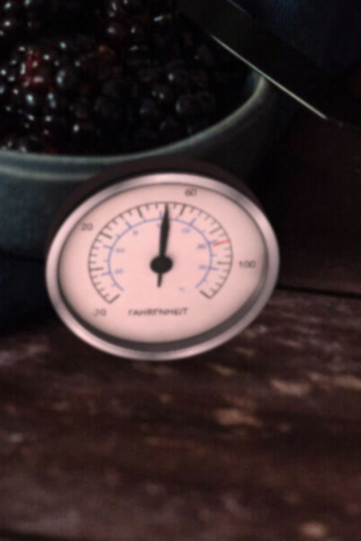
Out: value=52 unit=°F
